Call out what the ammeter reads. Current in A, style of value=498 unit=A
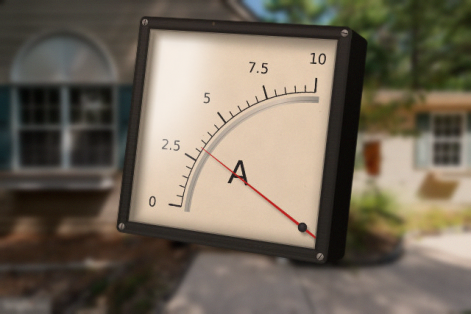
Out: value=3.25 unit=A
